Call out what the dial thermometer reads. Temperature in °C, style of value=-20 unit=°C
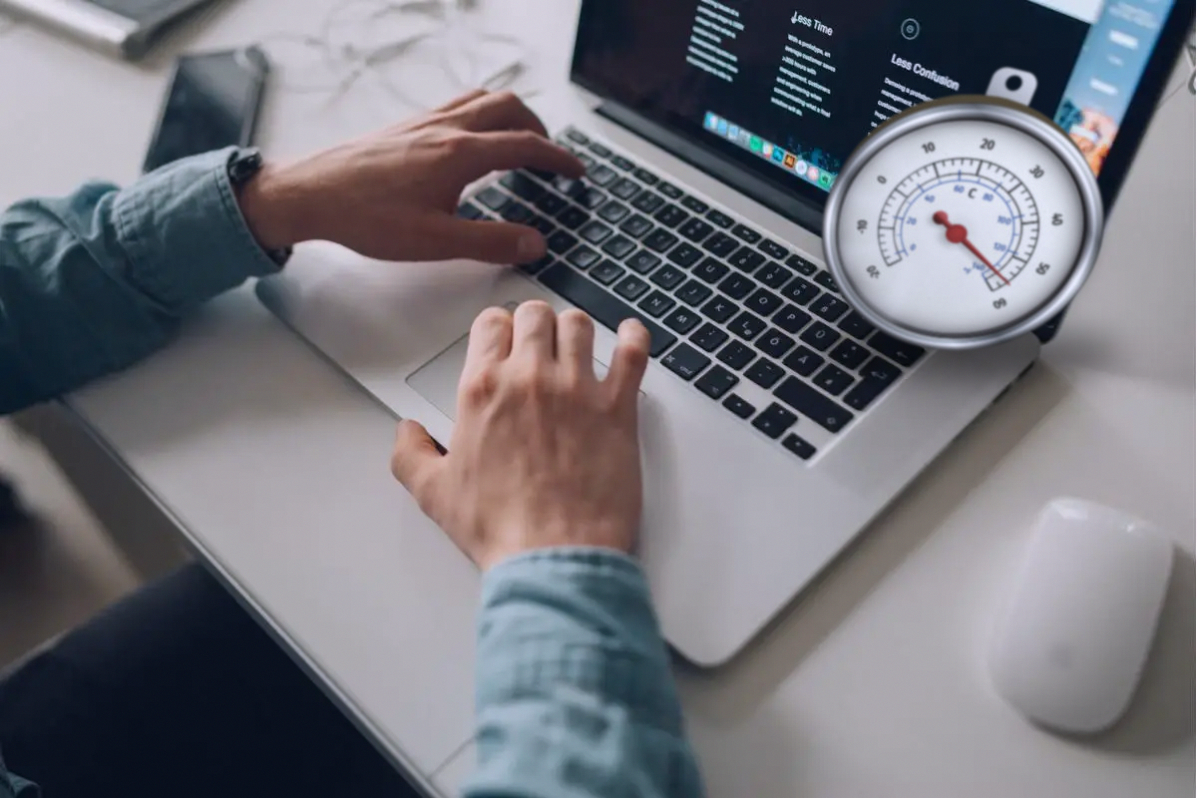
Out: value=56 unit=°C
